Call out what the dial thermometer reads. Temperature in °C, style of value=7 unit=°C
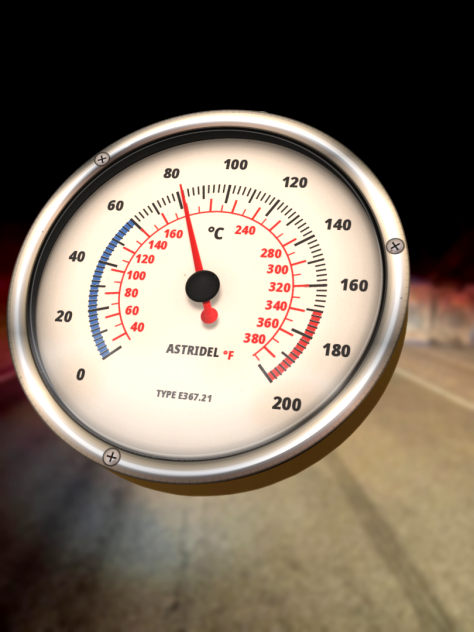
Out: value=82 unit=°C
